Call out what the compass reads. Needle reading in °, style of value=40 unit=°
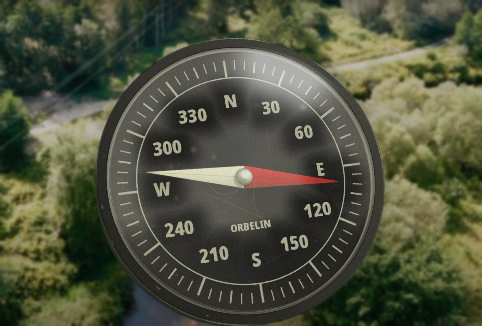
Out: value=100 unit=°
